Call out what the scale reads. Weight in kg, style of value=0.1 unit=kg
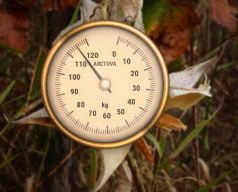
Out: value=115 unit=kg
